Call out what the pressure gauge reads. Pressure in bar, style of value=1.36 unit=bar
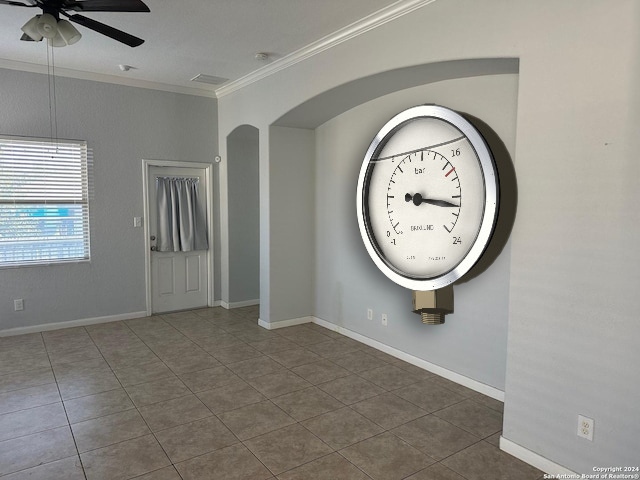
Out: value=21 unit=bar
